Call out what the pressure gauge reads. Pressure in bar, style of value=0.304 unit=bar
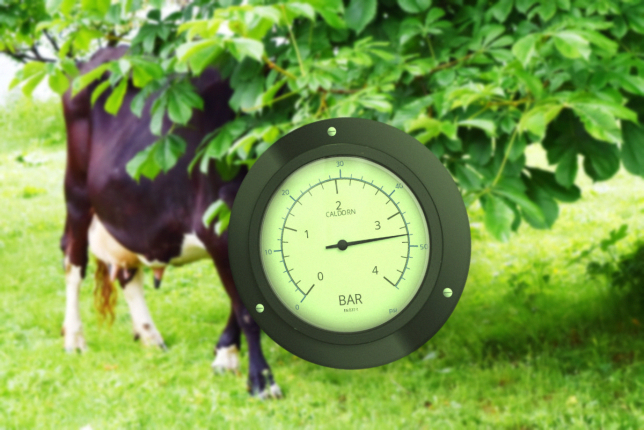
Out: value=3.3 unit=bar
